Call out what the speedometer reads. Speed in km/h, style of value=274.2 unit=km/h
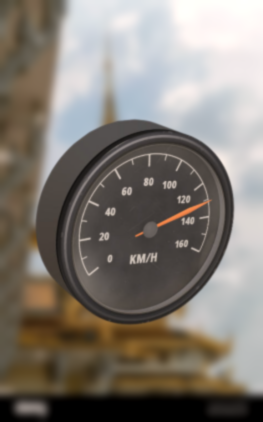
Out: value=130 unit=km/h
